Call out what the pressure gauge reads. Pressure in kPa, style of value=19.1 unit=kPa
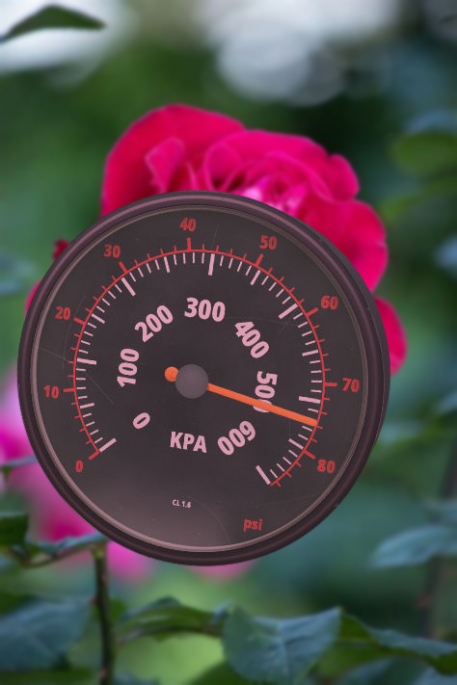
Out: value=520 unit=kPa
